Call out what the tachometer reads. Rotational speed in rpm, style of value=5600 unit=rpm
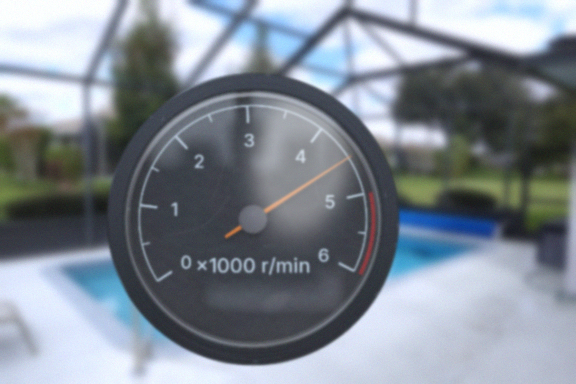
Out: value=4500 unit=rpm
